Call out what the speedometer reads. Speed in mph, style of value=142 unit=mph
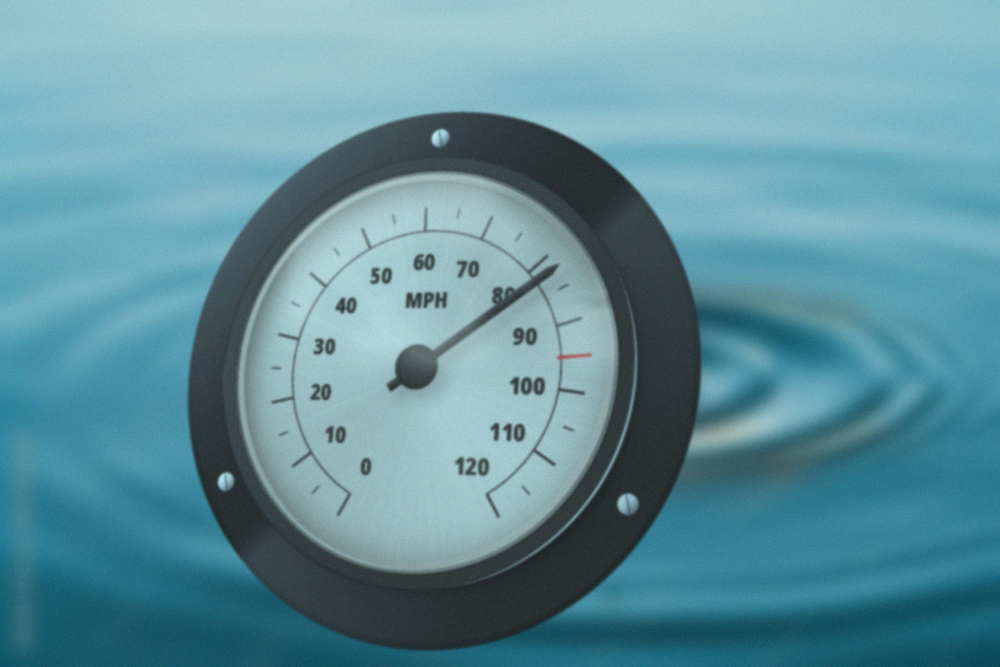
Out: value=82.5 unit=mph
